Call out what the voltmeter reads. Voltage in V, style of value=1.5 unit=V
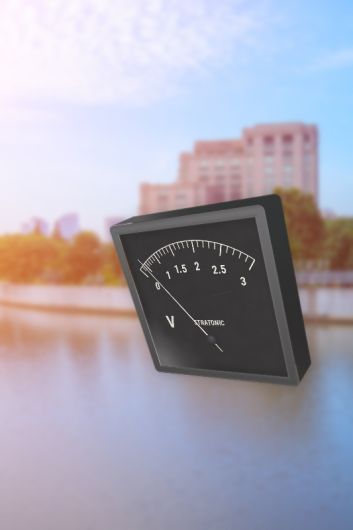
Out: value=0.5 unit=V
